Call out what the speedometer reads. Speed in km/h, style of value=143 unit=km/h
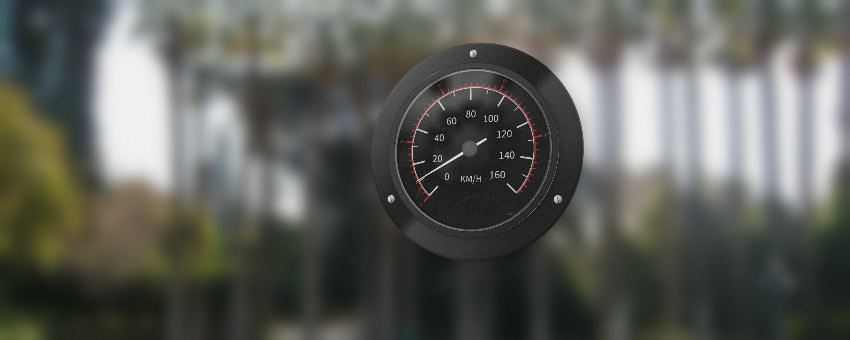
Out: value=10 unit=km/h
